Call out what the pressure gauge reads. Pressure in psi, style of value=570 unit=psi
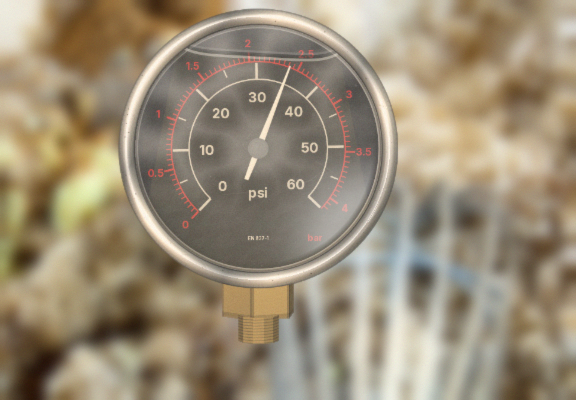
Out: value=35 unit=psi
